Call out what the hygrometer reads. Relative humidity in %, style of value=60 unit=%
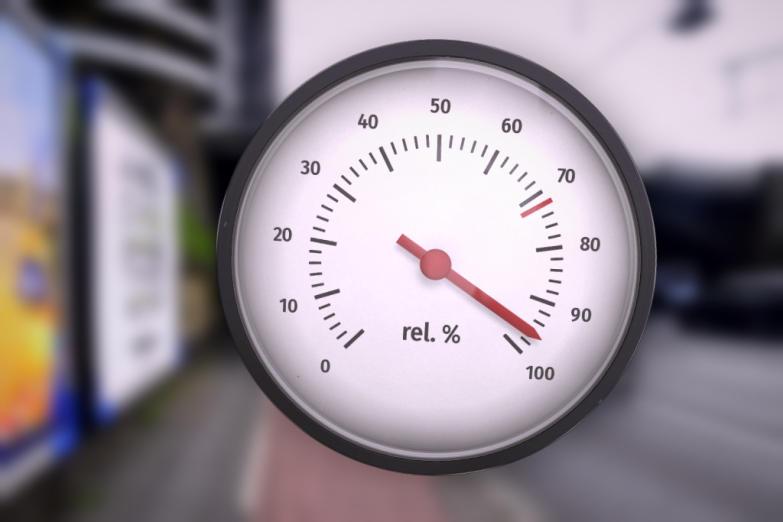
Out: value=96 unit=%
